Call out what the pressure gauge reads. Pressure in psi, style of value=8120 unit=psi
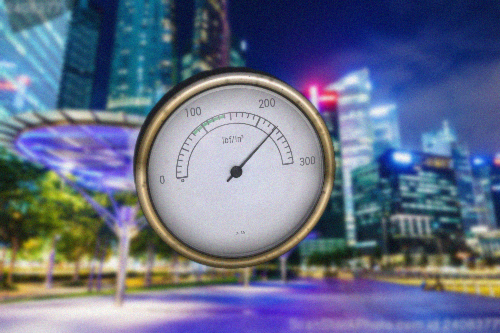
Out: value=230 unit=psi
